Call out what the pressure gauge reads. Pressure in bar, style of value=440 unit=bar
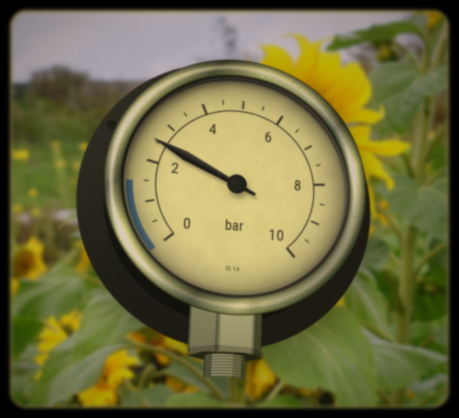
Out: value=2.5 unit=bar
